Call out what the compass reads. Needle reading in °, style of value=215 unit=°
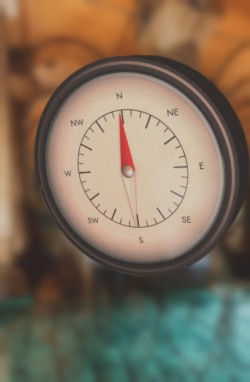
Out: value=0 unit=°
